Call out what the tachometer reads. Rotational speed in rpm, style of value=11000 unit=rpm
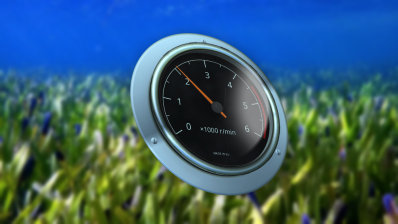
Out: value=2000 unit=rpm
